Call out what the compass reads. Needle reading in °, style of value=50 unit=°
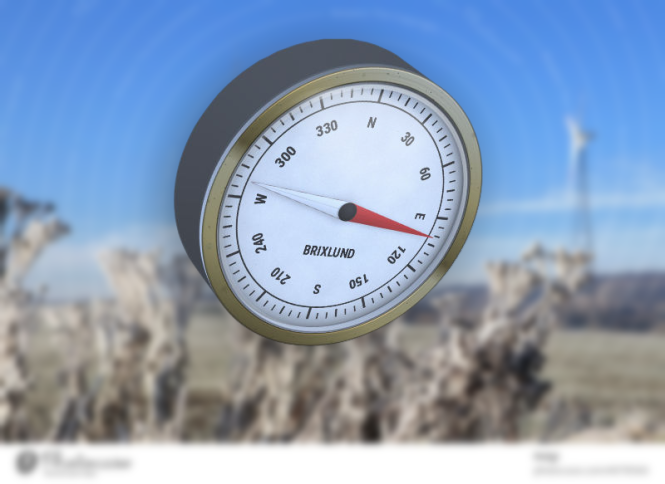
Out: value=100 unit=°
